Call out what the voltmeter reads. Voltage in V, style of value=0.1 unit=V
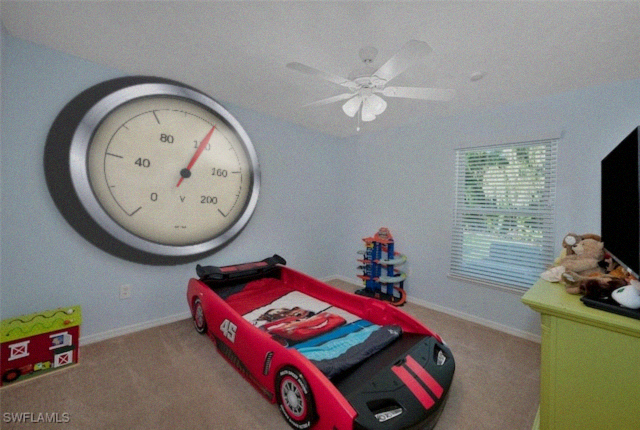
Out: value=120 unit=V
